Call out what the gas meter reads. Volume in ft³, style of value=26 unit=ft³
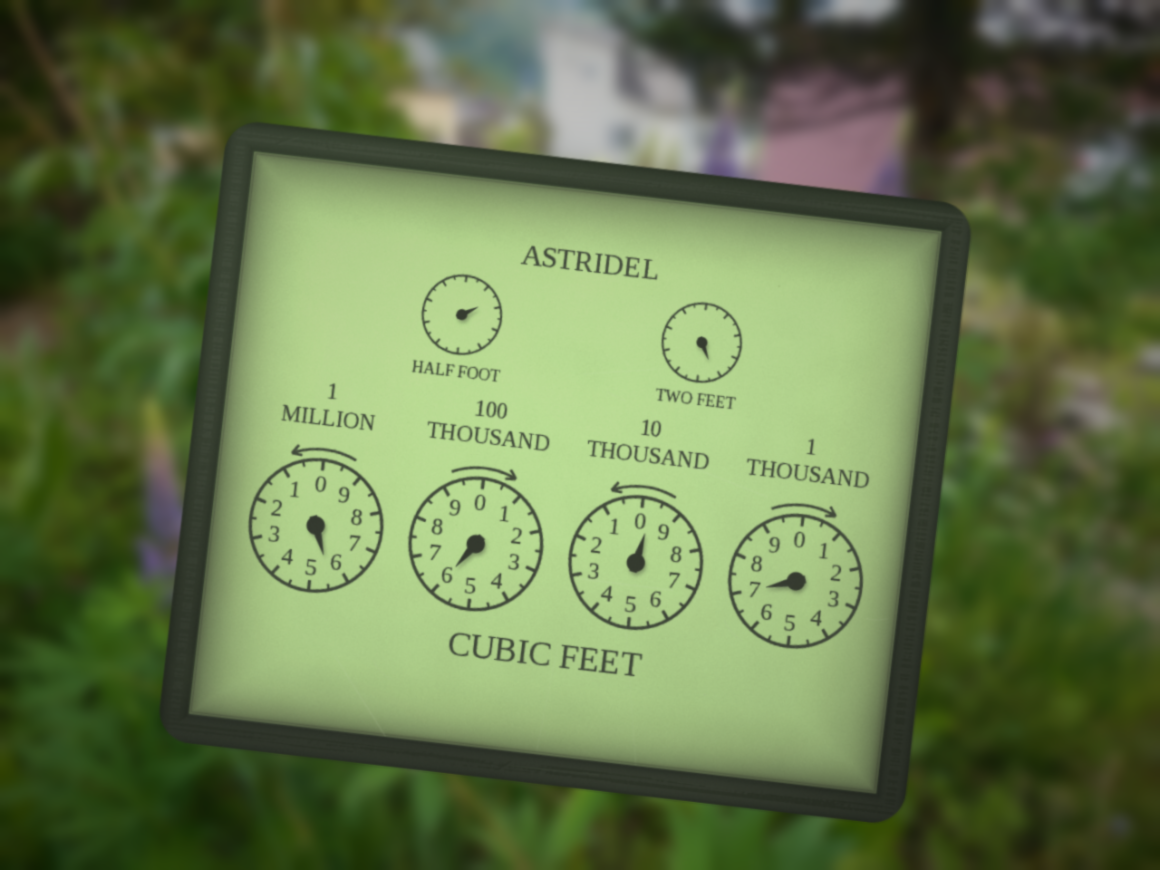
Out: value=559700 unit=ft³
